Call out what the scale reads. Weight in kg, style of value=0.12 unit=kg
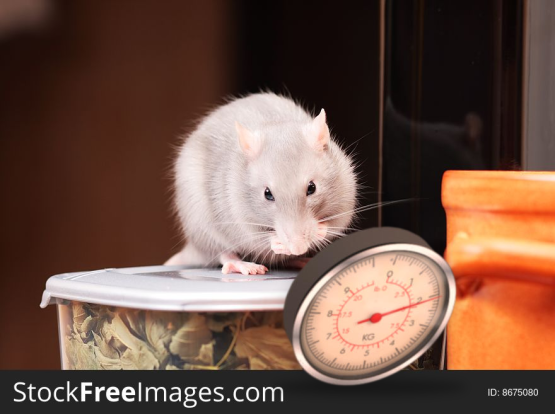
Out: value=2 unit=kg
